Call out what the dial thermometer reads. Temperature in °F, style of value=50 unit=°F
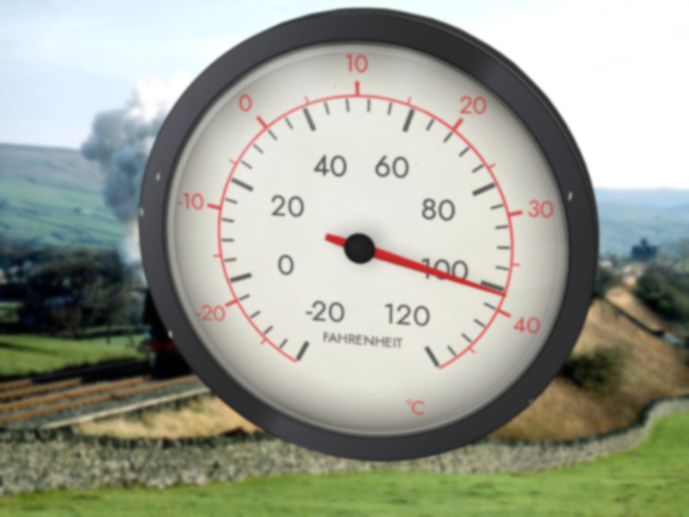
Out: value=100 unit=°F
